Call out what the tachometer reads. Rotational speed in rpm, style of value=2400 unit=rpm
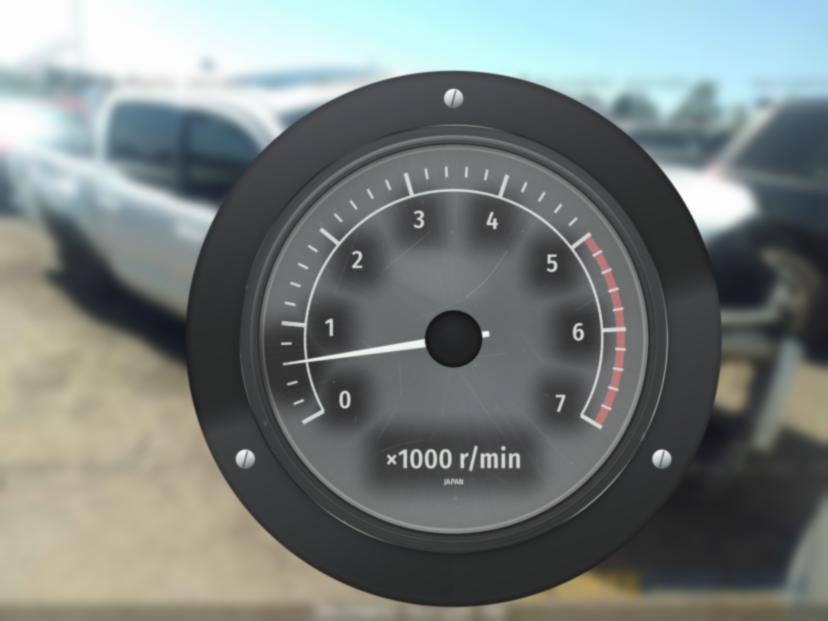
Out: value=600 unit=rpm
